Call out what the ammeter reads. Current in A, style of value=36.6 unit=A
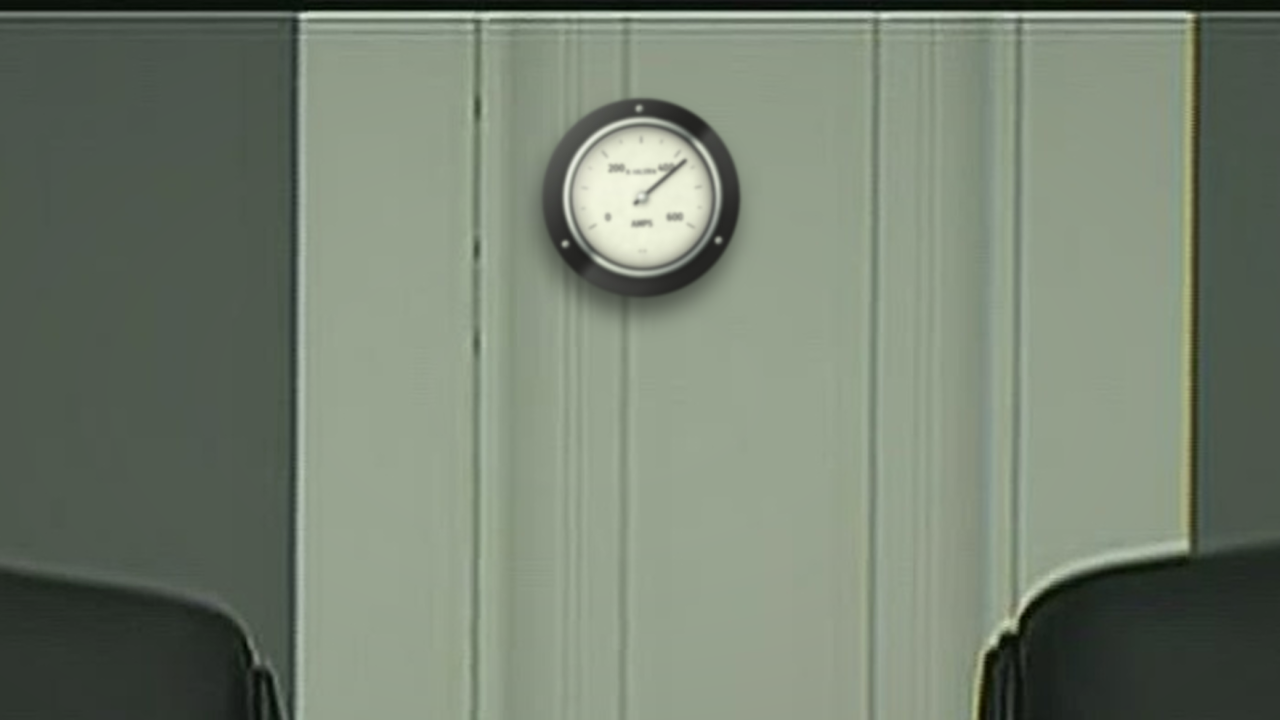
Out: value=425 unit=A
